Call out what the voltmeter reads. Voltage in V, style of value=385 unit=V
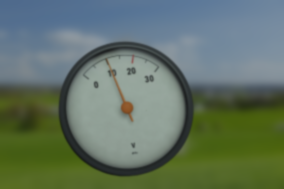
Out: value=10 unit=V
